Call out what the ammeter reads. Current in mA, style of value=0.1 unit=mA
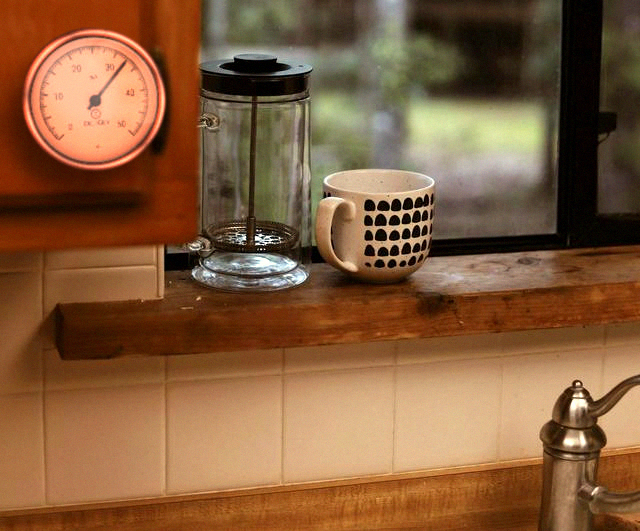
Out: value=32.5 unit=mA
